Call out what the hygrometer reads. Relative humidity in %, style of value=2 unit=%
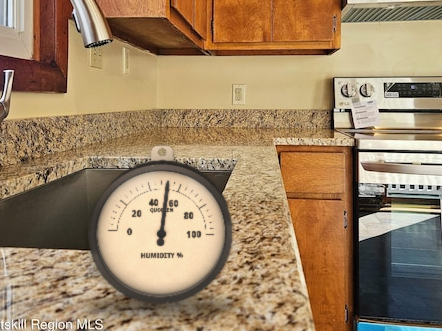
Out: value=52 unit=%
